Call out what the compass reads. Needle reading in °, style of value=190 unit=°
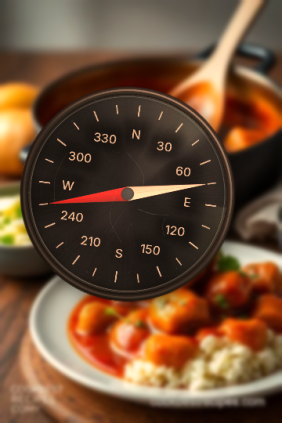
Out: value=255 unit=°
